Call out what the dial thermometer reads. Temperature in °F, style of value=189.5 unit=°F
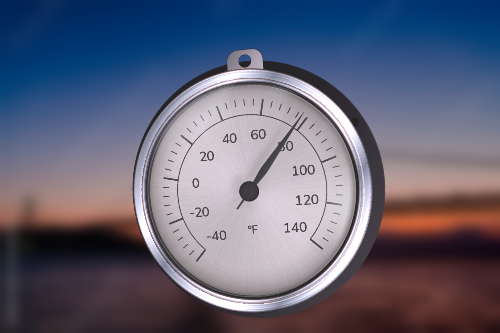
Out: value=78 unit=°F
